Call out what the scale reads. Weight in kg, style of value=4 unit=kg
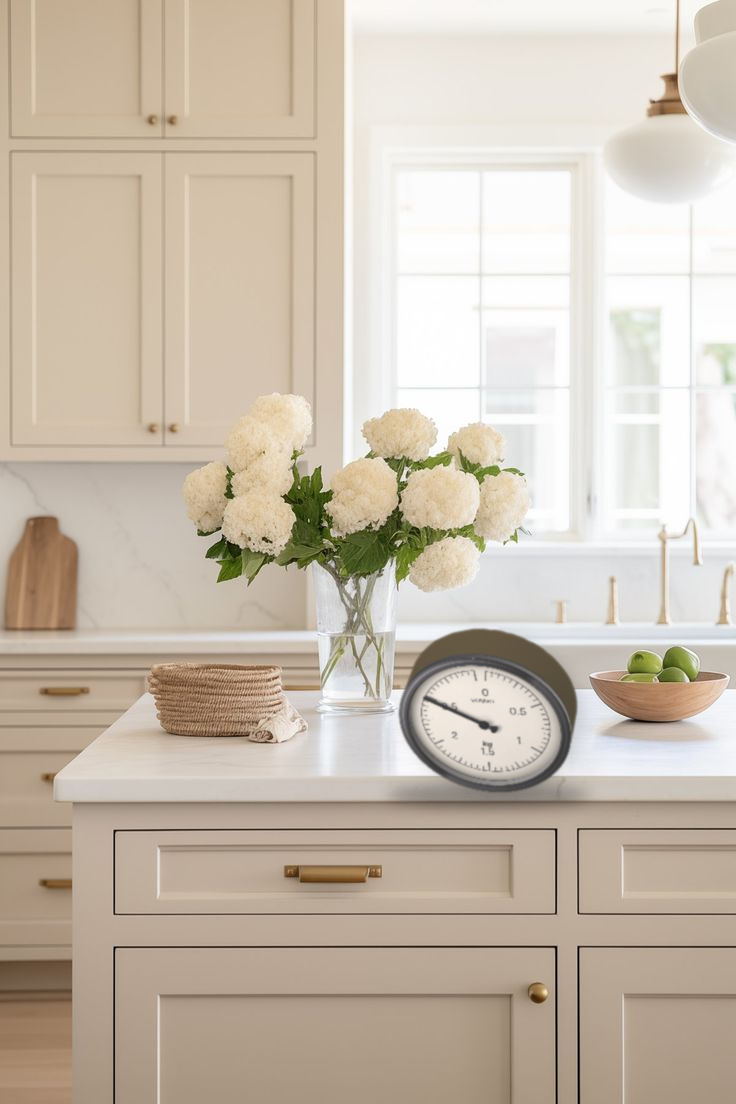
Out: value=2.5 unit=kg
